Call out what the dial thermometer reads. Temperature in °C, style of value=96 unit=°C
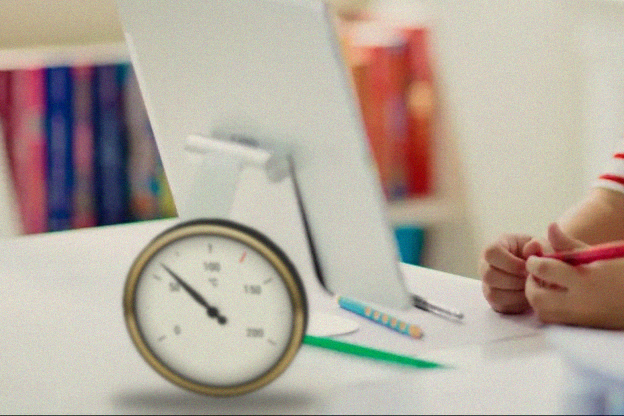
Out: value=62.5 unit=°C
